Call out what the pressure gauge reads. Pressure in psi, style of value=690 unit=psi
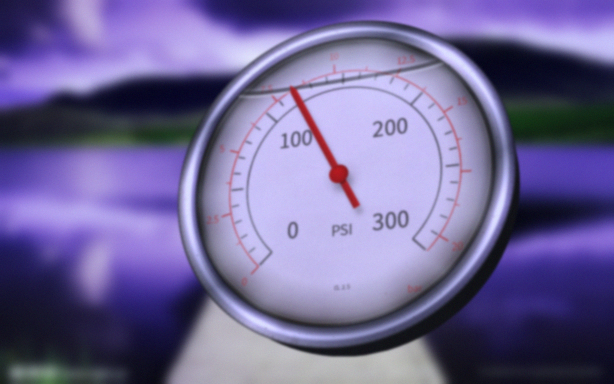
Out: value=120 unit=psi
